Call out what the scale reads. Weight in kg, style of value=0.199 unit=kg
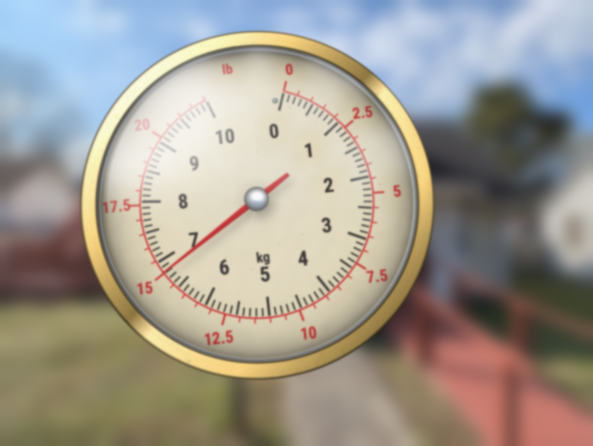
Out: value=6.8 unit=kg
